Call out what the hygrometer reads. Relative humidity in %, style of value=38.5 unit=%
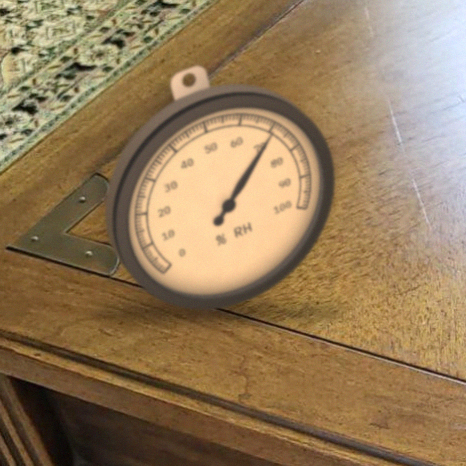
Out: value=70 unit=%
